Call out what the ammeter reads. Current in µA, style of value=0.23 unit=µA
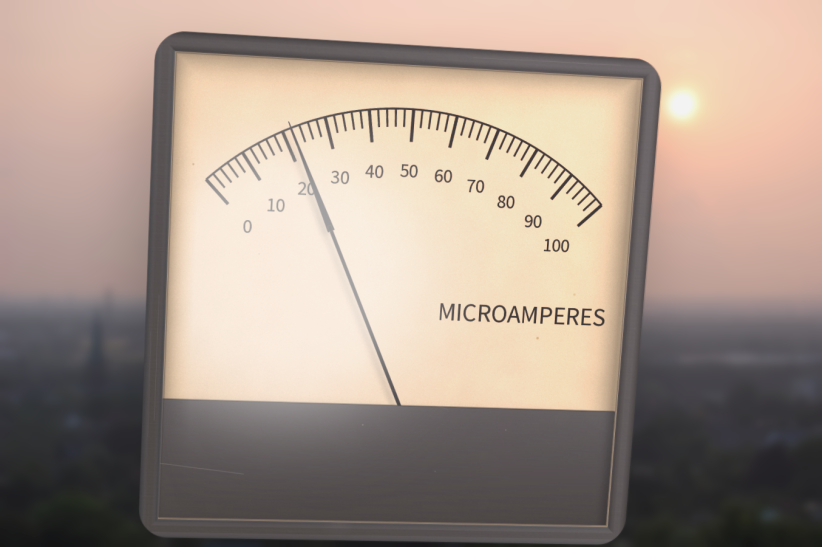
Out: value=22 unit=µA
